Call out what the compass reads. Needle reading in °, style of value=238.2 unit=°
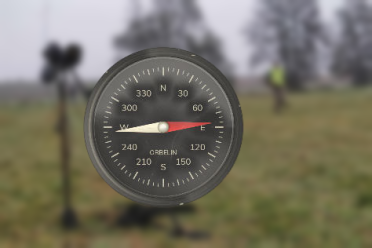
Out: value=85 unit=°
